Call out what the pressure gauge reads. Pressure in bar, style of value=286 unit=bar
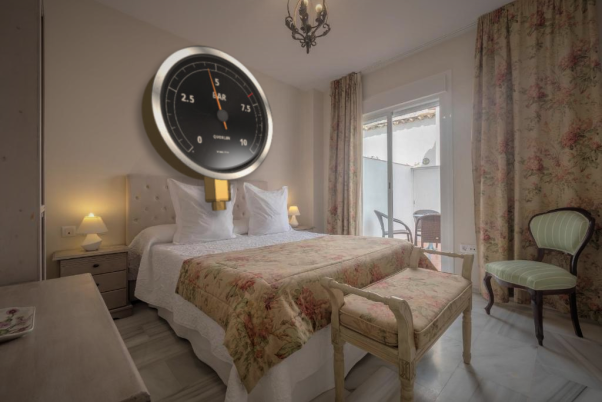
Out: value=4.5 unit=bar
